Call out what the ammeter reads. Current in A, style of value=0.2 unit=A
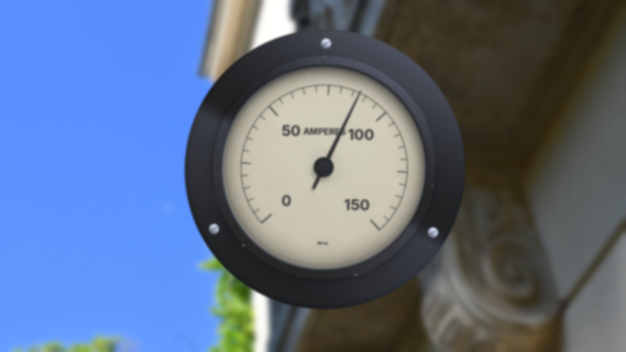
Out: value=87.5 unit=A
